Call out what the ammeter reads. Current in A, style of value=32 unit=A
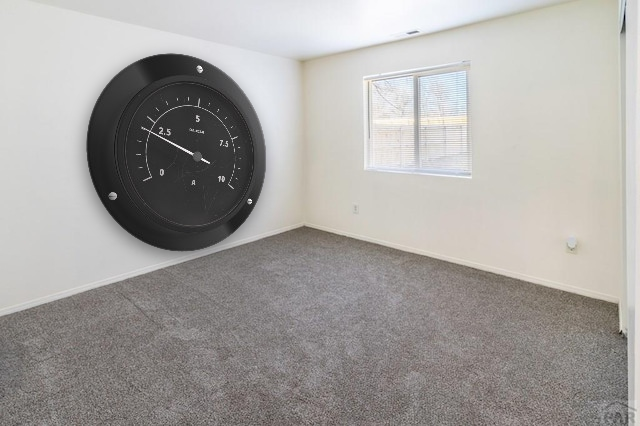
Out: value=2 unit=A
